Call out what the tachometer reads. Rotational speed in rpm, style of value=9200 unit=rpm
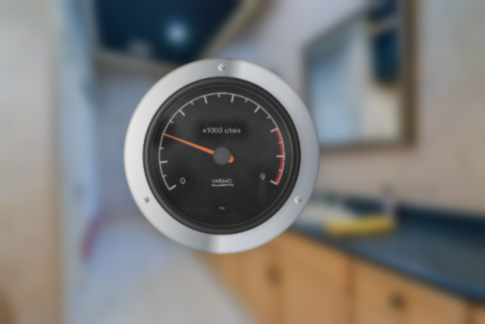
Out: value=2000 unit=rpm
